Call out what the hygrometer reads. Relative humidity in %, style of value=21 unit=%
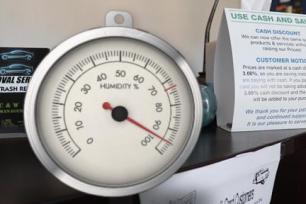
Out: value=95 unit=%
